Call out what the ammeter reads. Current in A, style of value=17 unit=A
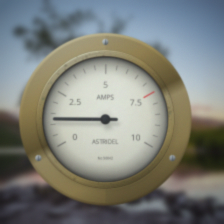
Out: value=1.25 unit=A
